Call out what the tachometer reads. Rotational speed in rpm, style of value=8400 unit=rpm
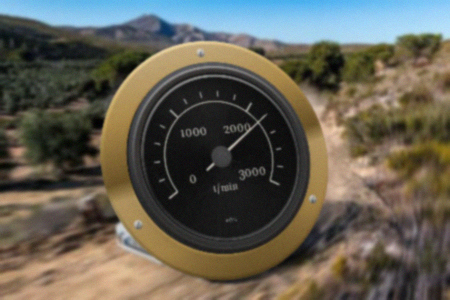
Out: value=2200 unit=rpm
